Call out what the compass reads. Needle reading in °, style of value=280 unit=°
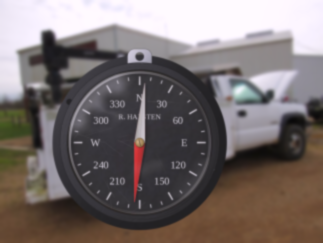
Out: value=185 unit=°
